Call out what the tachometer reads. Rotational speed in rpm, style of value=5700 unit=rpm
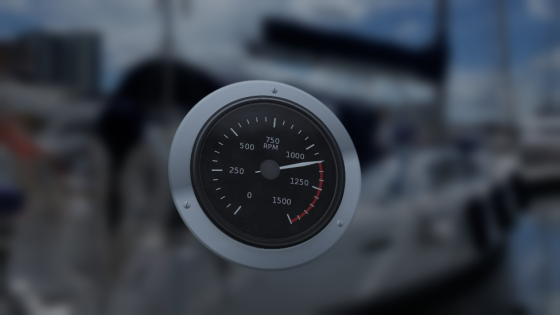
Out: value=1100 unit=rpm
